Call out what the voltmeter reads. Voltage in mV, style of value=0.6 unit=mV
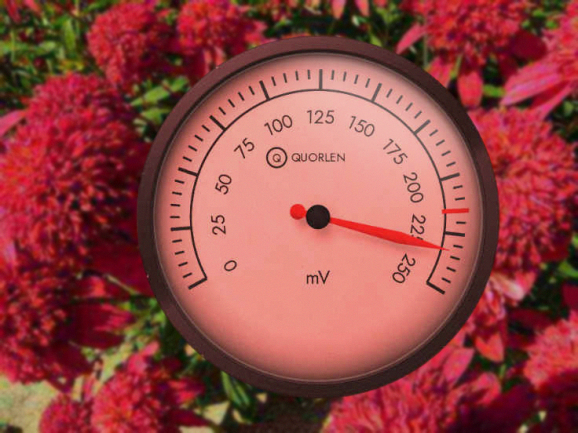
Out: value=232.5 unit=mV
